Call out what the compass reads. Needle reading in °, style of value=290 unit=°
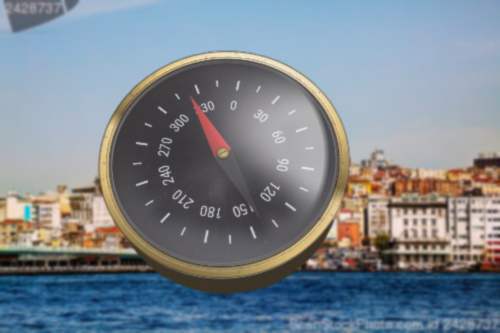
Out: value=322.5 unit=°
